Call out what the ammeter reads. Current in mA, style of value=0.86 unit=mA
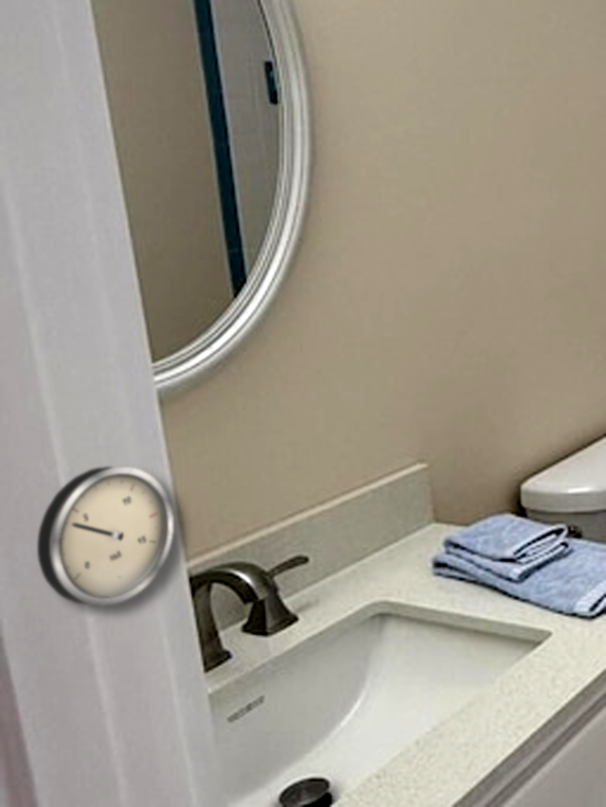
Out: value=4 unit=mA
